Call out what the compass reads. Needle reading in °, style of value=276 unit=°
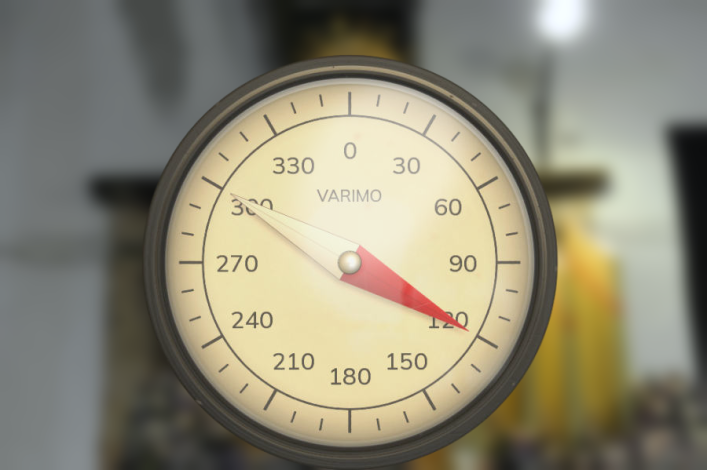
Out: value=120 unit=°
